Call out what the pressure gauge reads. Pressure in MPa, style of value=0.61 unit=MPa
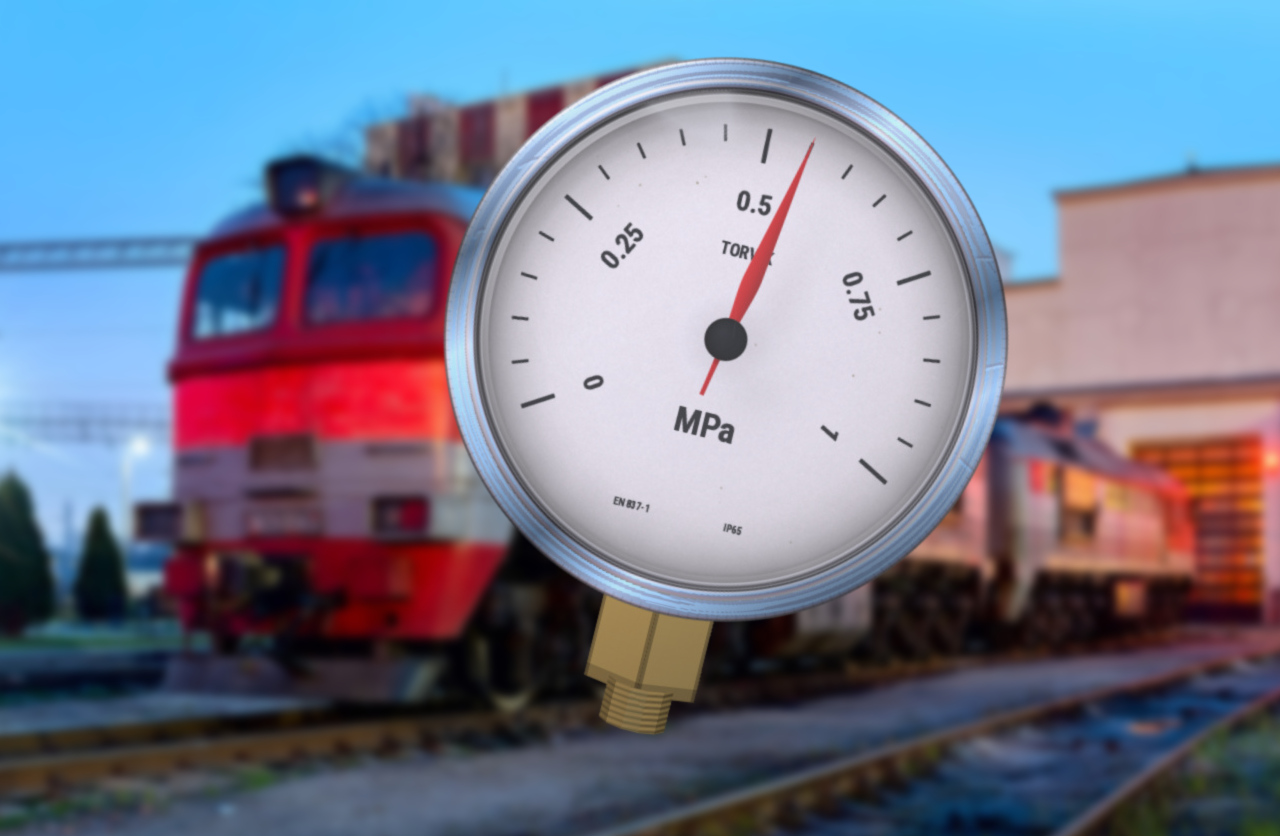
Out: value=0.55 unit=MPa
